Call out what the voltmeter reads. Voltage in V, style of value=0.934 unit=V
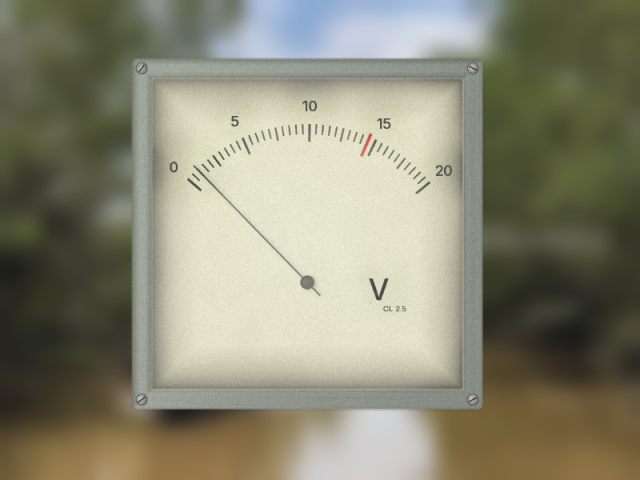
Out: value=1 unit=V
